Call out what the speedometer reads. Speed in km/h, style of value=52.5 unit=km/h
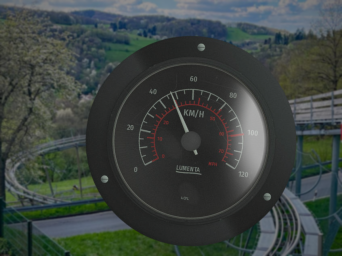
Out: value=47.5 unit=km/h
